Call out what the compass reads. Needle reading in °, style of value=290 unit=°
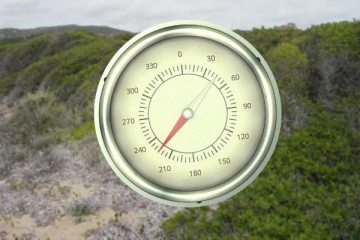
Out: value=225 unit=°
